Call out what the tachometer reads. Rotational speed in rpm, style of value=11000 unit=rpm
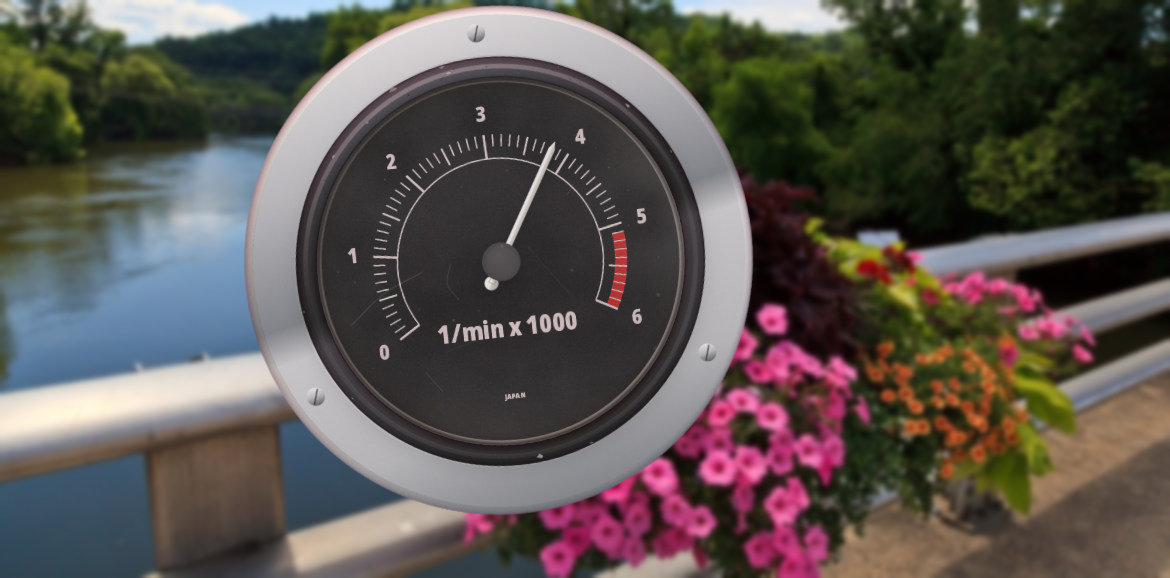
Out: value=3800 unit=rpm
